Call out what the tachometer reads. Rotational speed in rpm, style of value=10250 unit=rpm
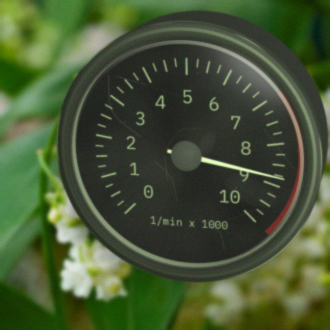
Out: value=8750 unit=rpm
